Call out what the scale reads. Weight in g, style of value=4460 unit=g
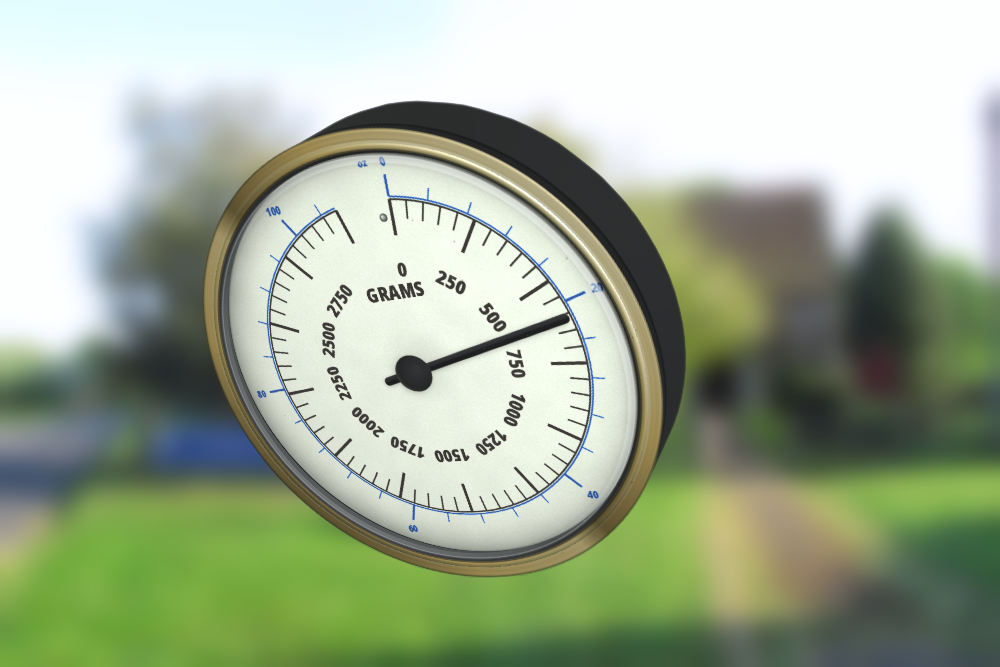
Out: value=600 unit=g
